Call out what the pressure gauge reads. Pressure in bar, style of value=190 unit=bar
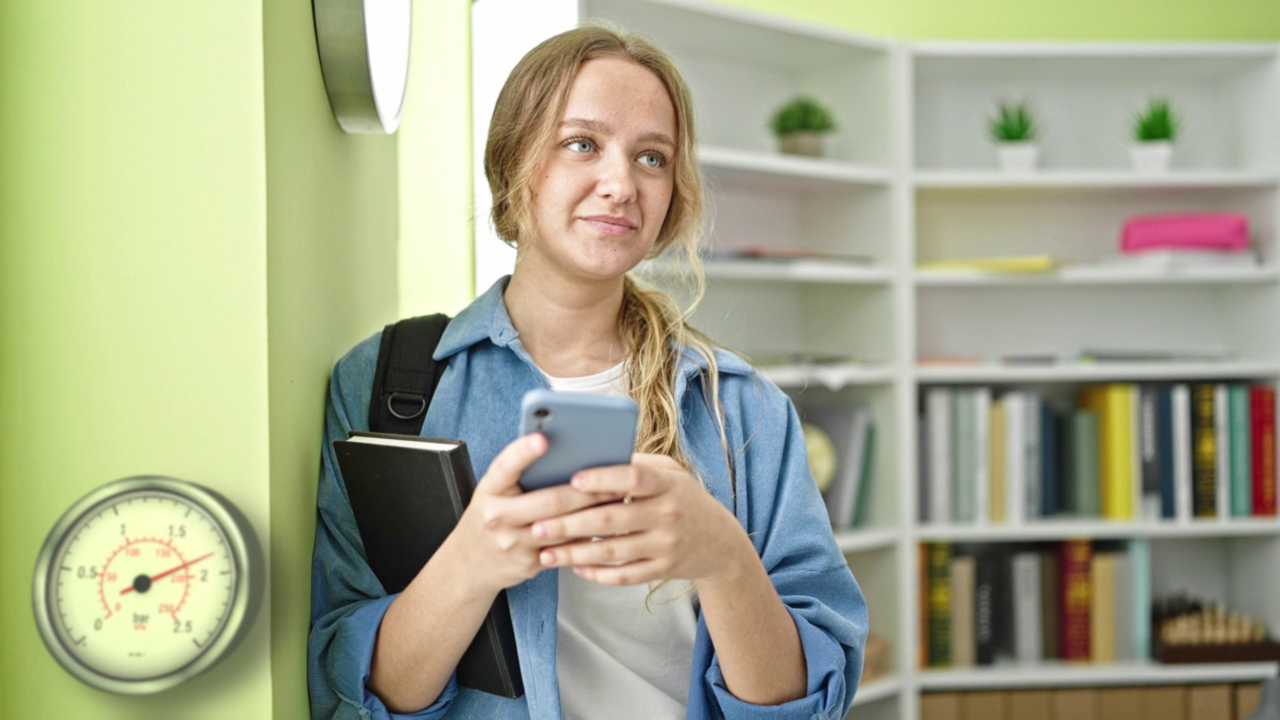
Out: value=1.85 unit=bar
